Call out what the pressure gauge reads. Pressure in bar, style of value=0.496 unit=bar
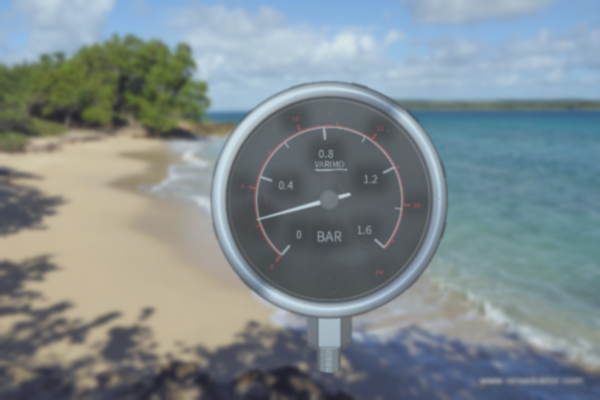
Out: value=0.2 unit=bar
